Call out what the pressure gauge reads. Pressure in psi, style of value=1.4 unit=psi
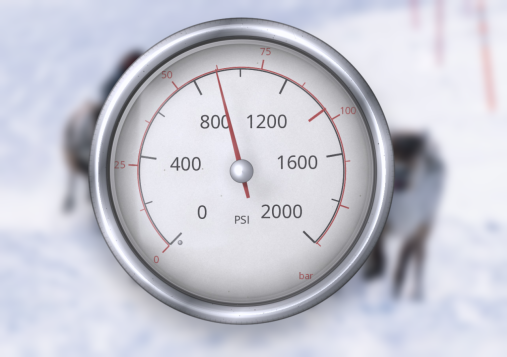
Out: value=900 unit=psi
